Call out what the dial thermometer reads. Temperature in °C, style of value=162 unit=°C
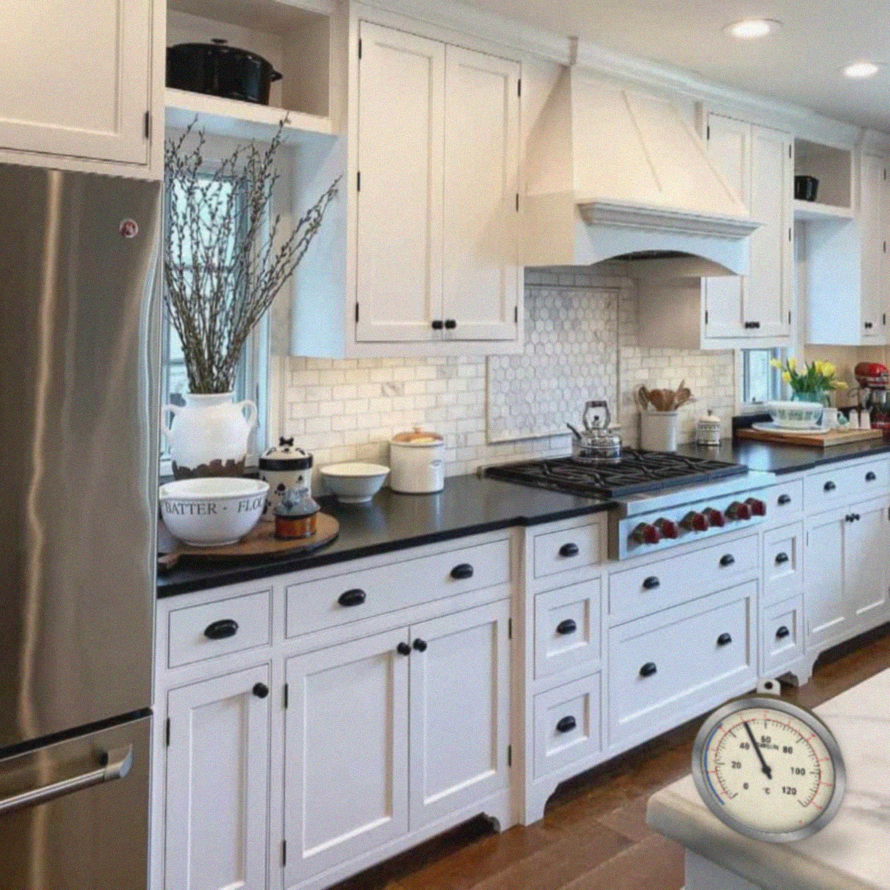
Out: value=50 unit=°C
